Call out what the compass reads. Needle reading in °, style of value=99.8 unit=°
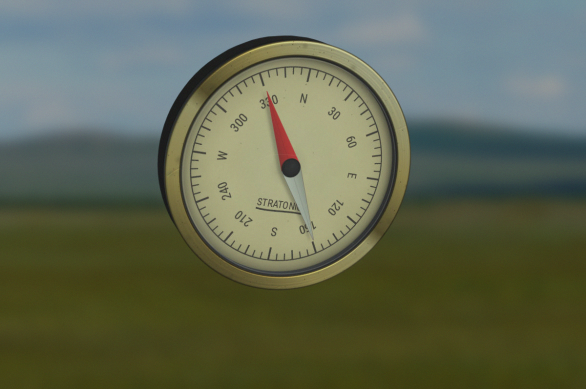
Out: value=330 unit=°
